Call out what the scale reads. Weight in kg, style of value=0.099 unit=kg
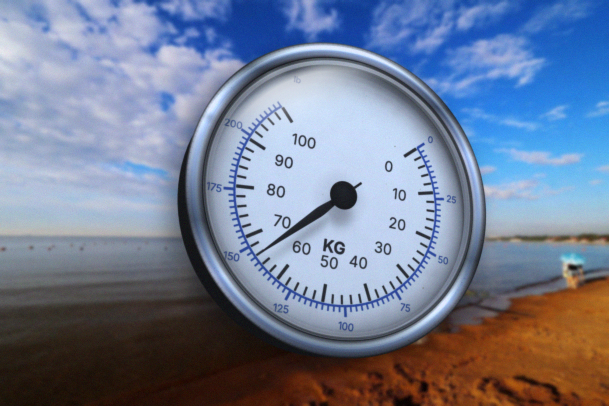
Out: value=66 unit=kg
